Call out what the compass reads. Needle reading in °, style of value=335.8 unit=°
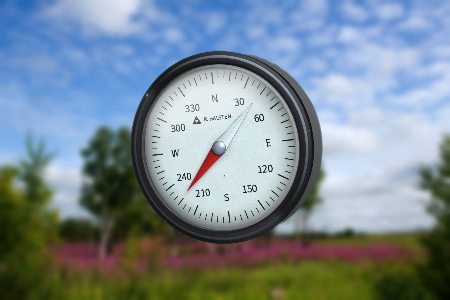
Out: value=225 unit=°
